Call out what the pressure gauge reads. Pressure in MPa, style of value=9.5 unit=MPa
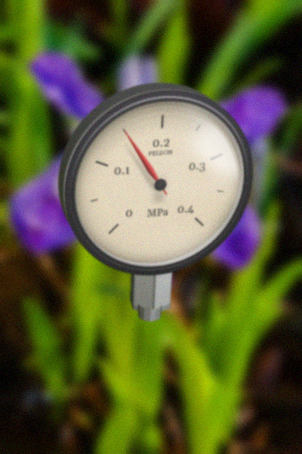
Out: value=0.15 unit=MPa
